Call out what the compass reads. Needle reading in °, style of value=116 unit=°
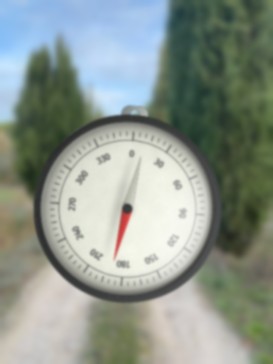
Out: value=190 unit=°
